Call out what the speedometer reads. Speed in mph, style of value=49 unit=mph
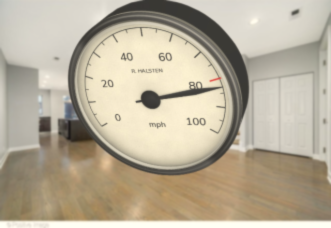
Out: value=82.5 unit=mph
